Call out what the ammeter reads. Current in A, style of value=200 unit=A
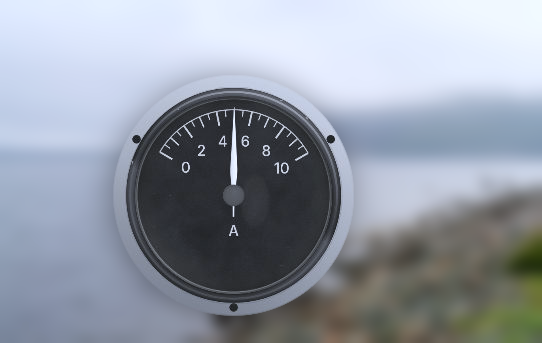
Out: value=5 unit=A
